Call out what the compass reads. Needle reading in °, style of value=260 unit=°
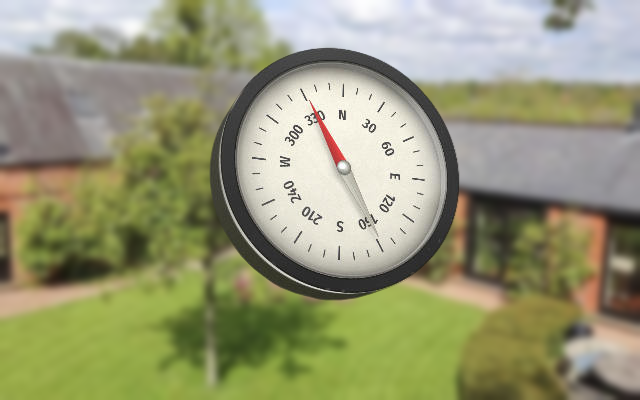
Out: value=330 unit=°
